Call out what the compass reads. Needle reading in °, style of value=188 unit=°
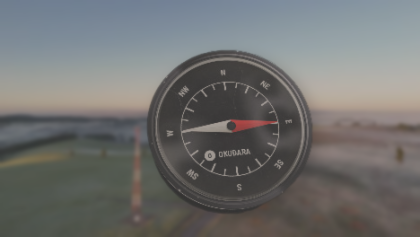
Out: value=90 unit=°
